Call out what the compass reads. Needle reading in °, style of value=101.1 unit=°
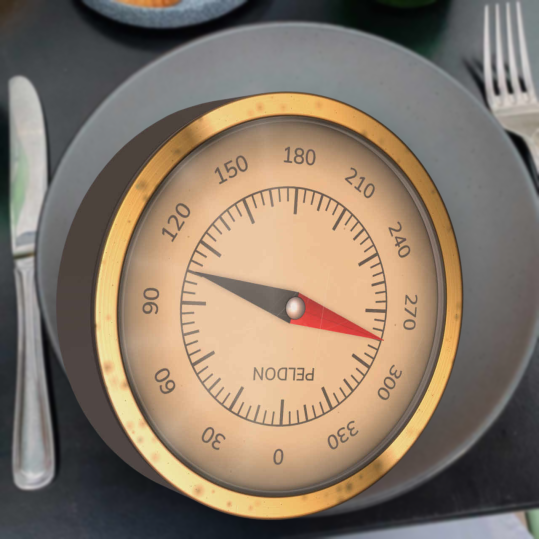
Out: value=285 unit=°
